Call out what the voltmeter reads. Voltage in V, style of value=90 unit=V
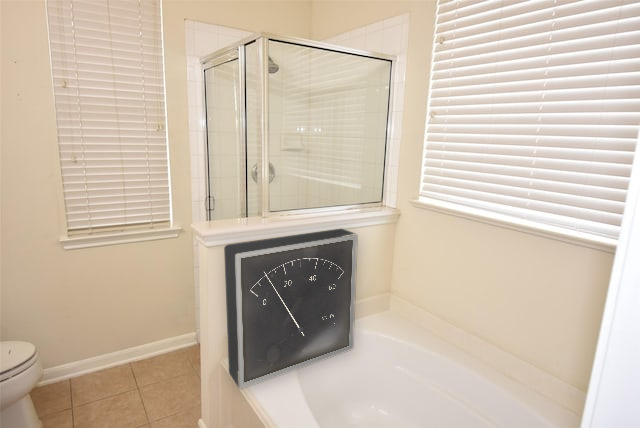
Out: value=10 unit=V
